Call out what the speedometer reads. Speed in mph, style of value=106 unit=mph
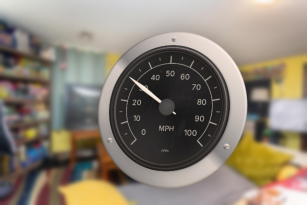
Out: value=30 unit=mph
